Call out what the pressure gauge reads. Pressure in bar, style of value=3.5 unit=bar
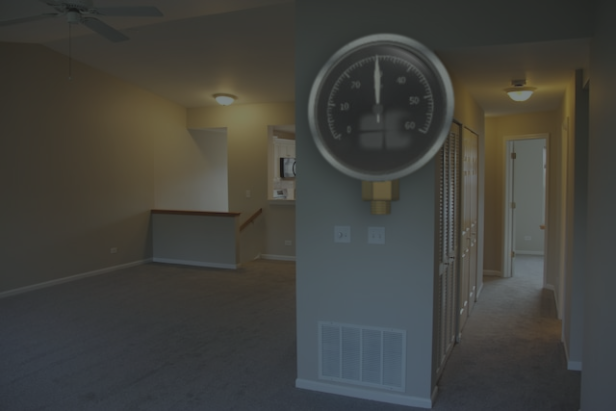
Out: value=30 unit=bar
